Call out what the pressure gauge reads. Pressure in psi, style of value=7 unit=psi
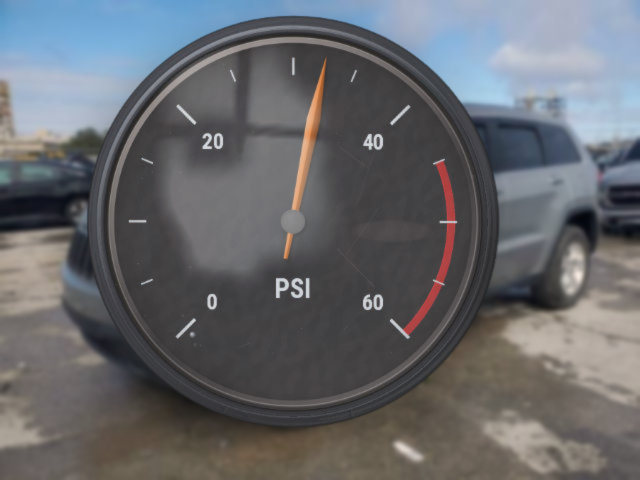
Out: value=32.5 unit=psi
